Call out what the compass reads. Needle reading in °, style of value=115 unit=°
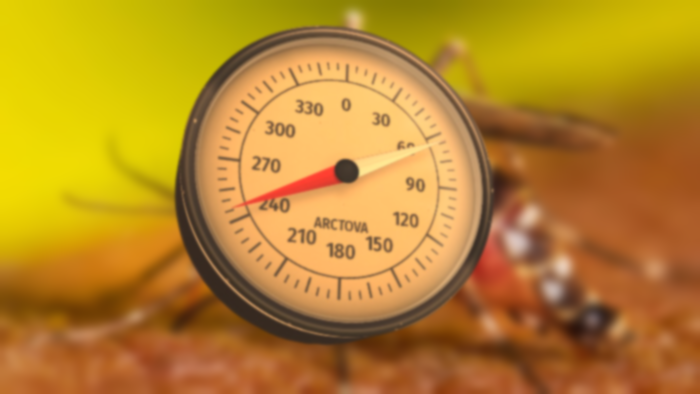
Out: value=245 unit=°
